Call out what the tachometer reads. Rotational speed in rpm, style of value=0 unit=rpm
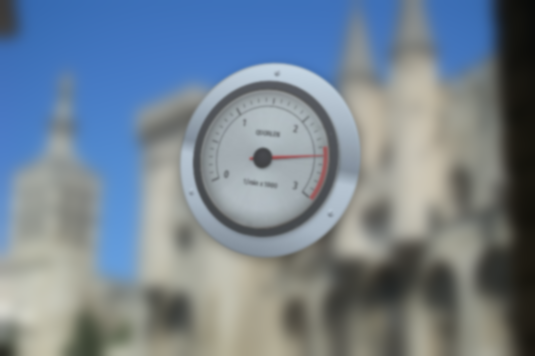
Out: value=2500 unit=rpm
